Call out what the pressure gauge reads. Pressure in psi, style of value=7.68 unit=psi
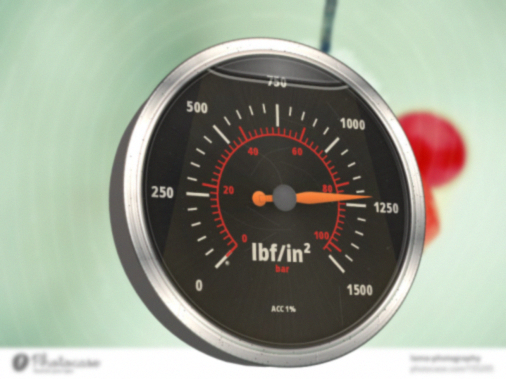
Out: value=1225 unit=psi
